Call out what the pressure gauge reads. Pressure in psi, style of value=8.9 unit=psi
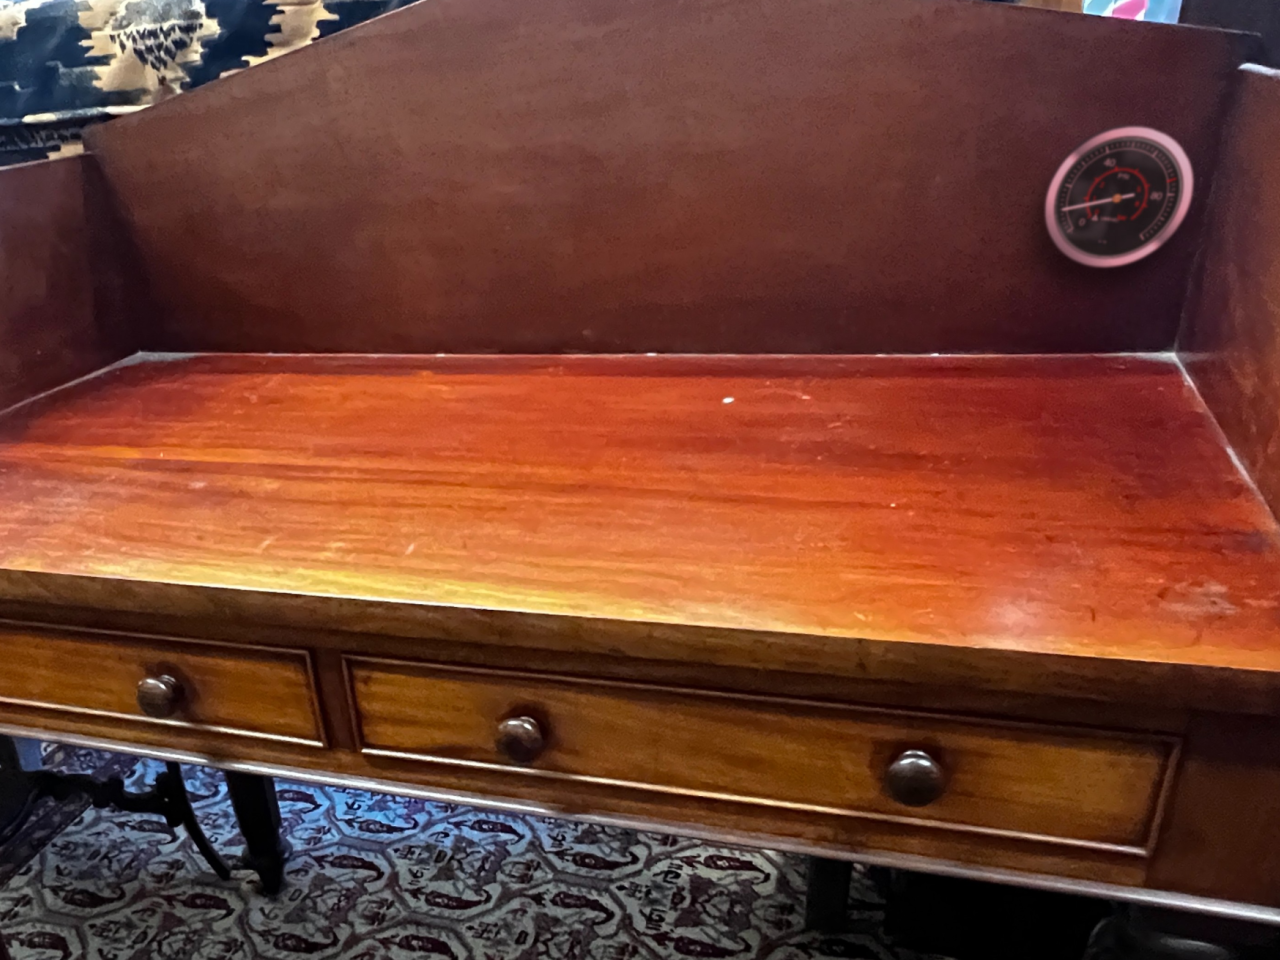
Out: value=10 unit=psi
